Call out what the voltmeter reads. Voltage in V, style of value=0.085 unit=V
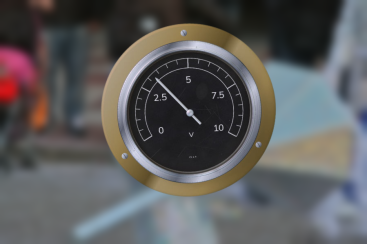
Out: value=3.25 unit=V
